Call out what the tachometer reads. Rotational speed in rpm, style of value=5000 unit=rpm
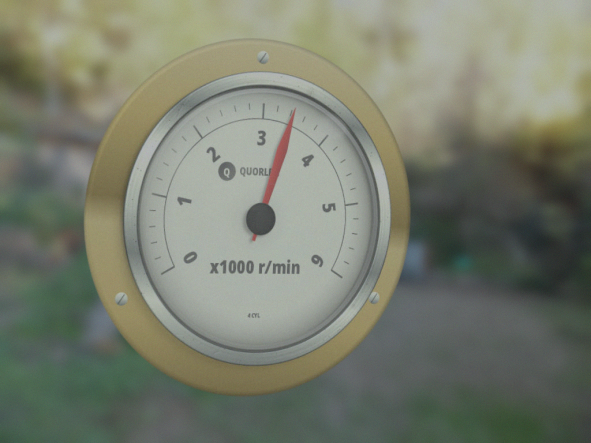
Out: value=3400 unit=rpm
